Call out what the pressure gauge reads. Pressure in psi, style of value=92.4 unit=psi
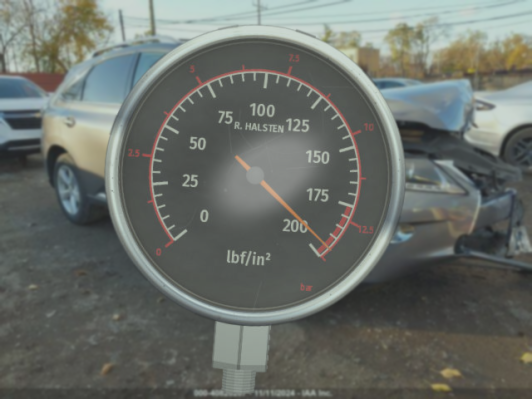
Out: value=195 unit=psi
